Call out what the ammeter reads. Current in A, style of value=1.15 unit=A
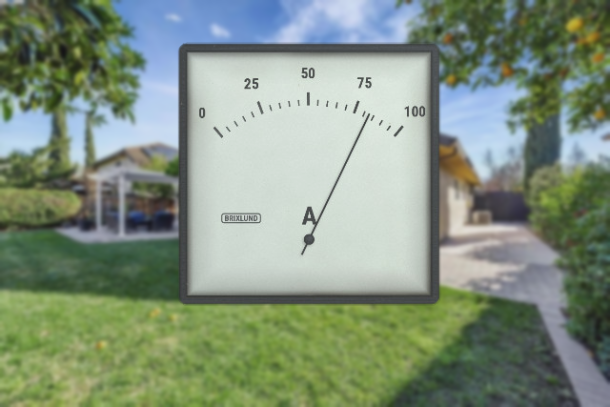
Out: value=82.5 unit=A
